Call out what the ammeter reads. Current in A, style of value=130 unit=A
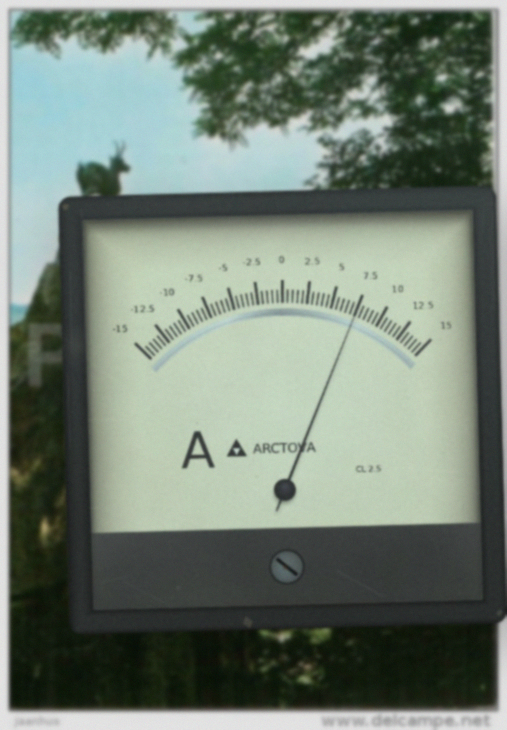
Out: value=7.5 unit=A
